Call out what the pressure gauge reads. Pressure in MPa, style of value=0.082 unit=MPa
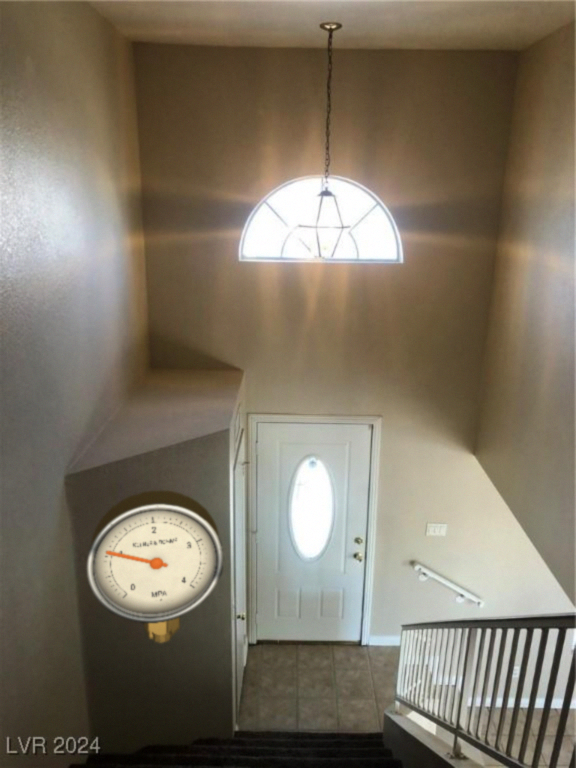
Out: value=1 unit=MPa
